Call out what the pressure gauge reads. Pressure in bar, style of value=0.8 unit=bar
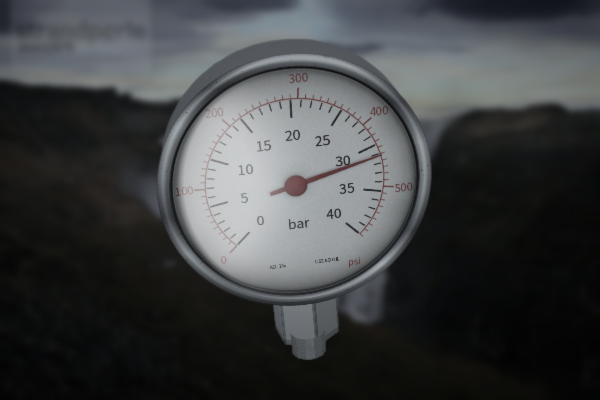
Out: value=31 unit=bar
